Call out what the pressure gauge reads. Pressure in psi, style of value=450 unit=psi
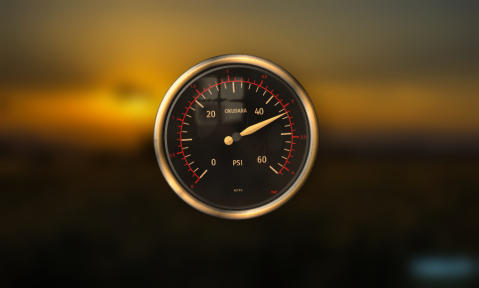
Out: value=45 unit=psi
